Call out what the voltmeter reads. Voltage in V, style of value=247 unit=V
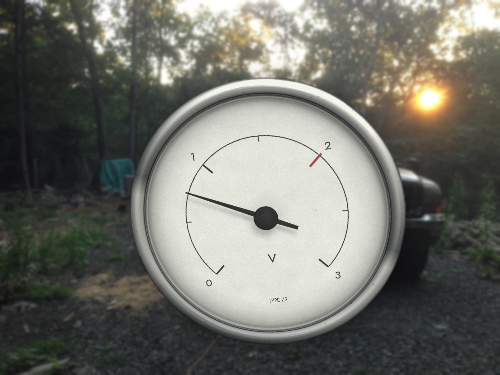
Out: value=0.75 unit=V
